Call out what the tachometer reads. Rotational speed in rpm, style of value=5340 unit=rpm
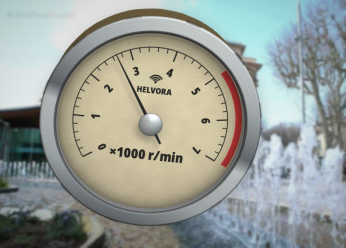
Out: value=2700 unit=rpm
